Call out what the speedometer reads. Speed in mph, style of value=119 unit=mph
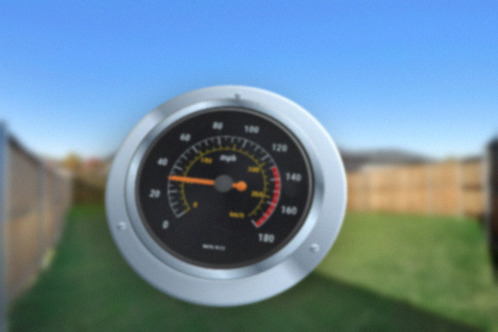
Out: value=30 unit=mph
